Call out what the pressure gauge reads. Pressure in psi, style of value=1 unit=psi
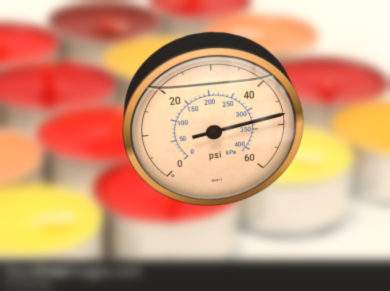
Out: value=47.5 unit=psi
